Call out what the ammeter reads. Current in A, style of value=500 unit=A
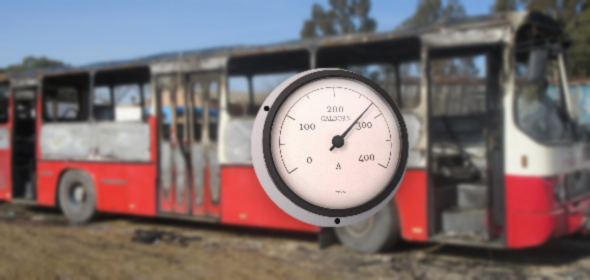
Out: value=275 unit=A
